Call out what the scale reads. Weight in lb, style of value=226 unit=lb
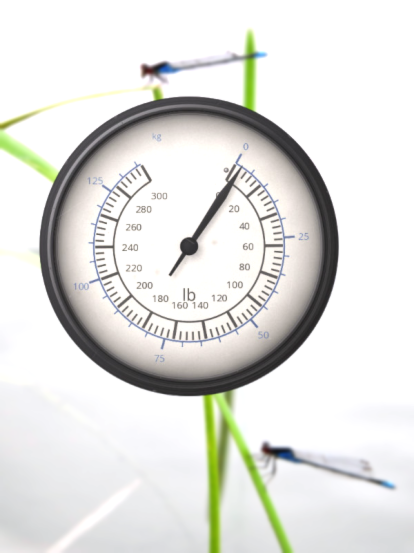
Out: value=4 unit=lb
